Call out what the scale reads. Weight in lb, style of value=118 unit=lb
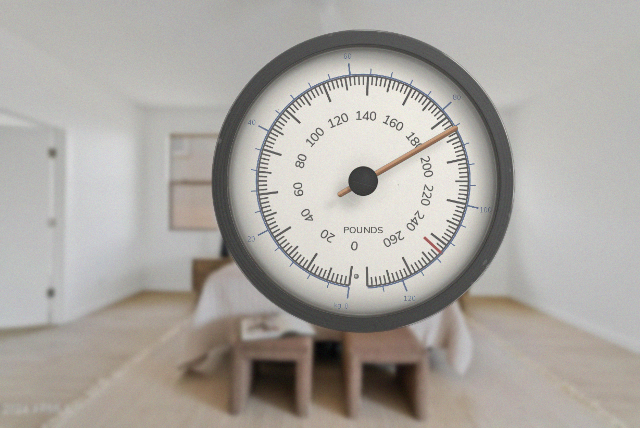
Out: value=186 unit=lb
